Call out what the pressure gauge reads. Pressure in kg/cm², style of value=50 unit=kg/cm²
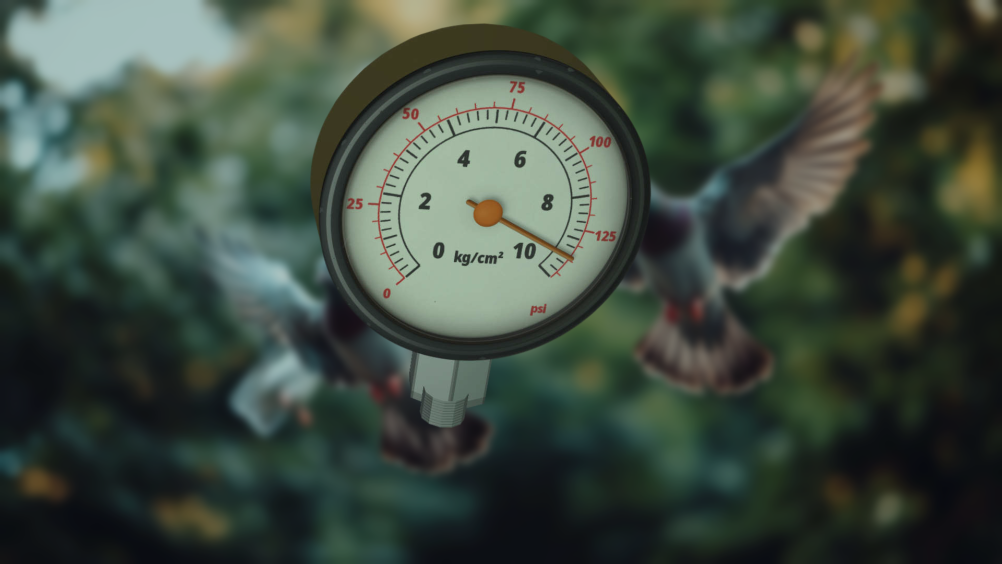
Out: value=9.4 unit=kg/cm²
